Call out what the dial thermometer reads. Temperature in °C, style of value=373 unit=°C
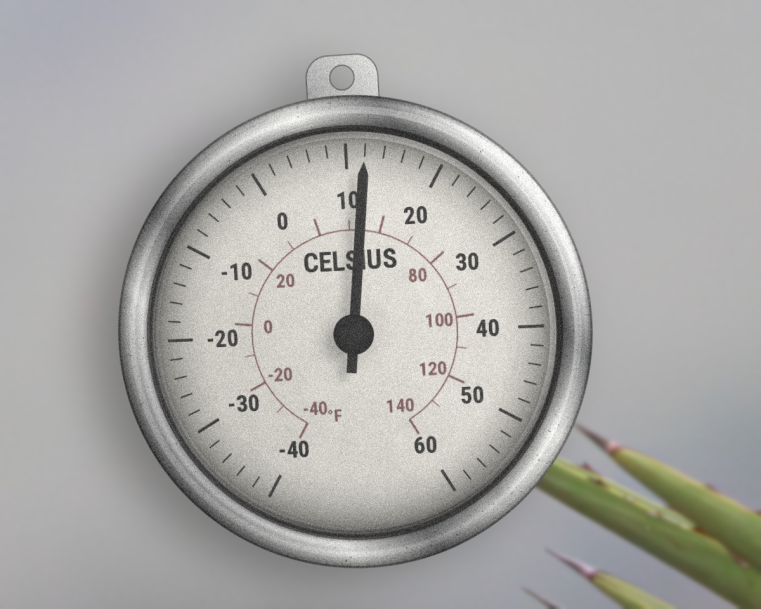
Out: value=12 unit=°C
